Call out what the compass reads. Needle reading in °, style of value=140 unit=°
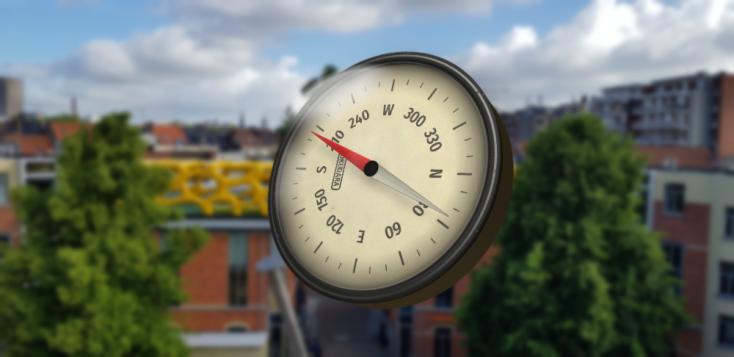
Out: value=205 unit=°
